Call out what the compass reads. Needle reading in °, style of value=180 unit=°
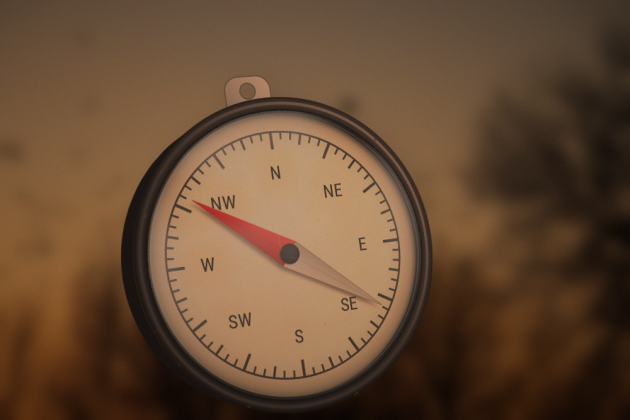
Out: value=305 unit=°
